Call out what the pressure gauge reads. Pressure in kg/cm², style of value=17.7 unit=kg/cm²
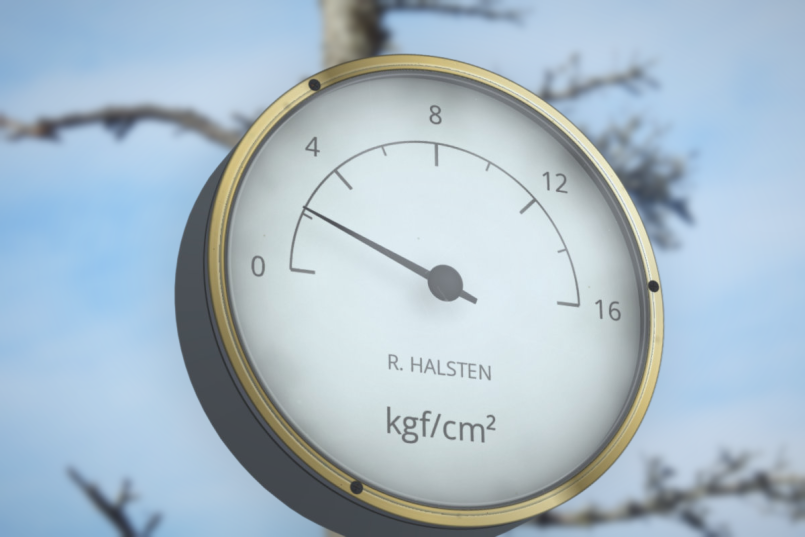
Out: value=2 unit=kg/cm²
